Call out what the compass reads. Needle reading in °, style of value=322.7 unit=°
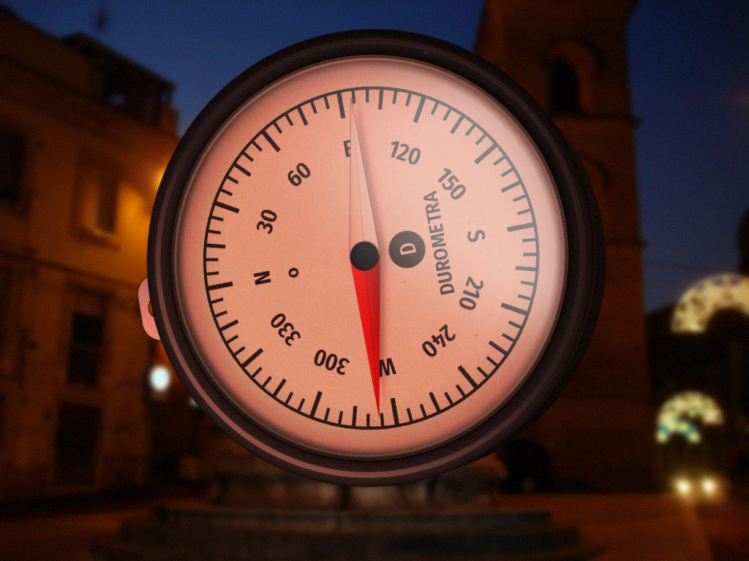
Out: value=275 unit=°
